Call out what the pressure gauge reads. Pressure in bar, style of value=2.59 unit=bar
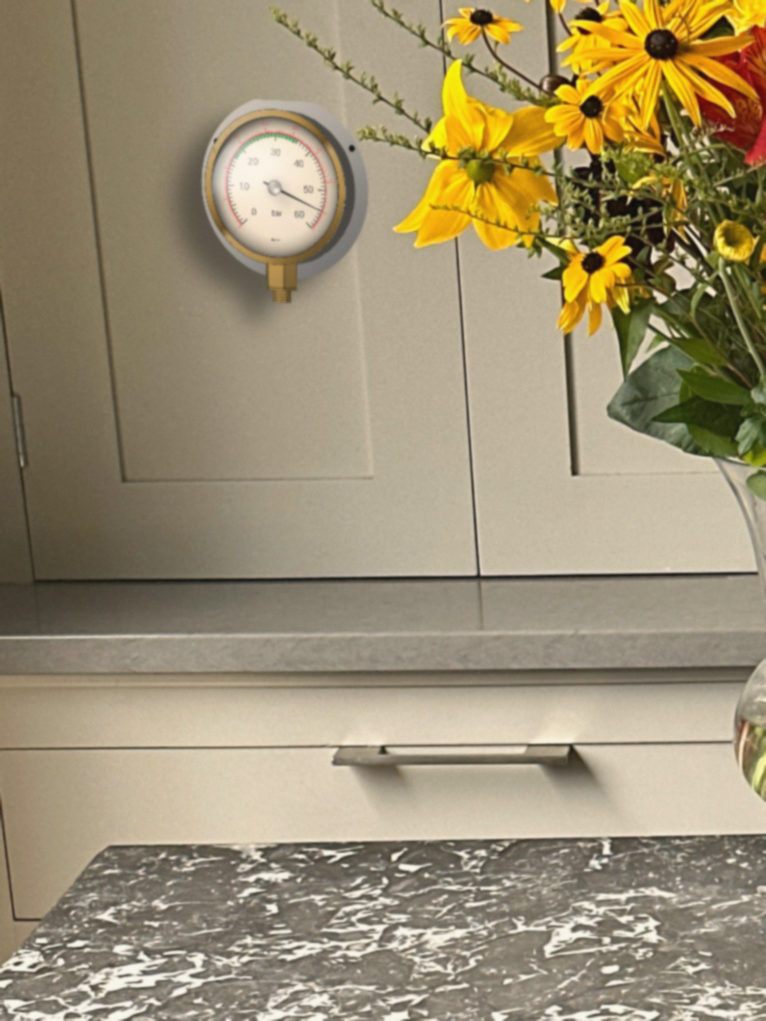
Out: value=55 unit=bar
